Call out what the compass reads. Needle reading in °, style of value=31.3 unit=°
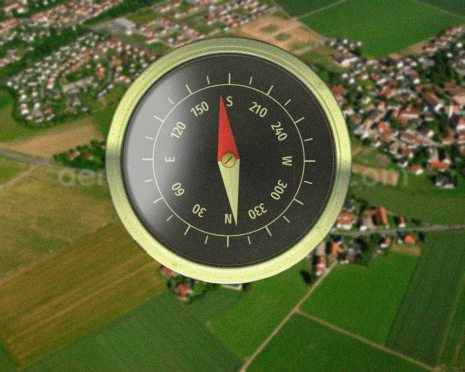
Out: value=172.5 unit=°
